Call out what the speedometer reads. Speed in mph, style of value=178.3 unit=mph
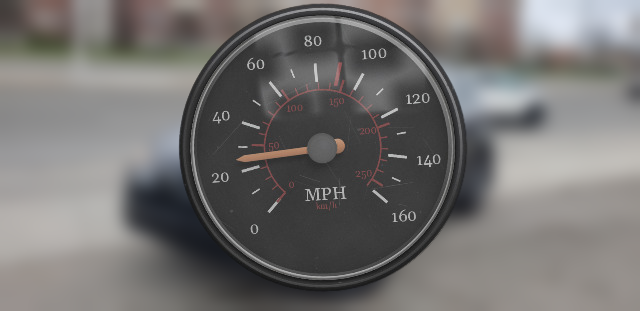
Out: value=25 unit=mph
